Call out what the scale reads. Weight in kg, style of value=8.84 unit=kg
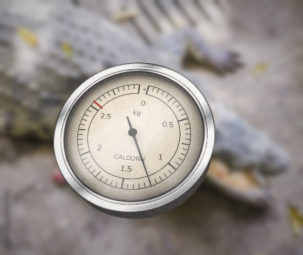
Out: value=1.25 unit=kg
